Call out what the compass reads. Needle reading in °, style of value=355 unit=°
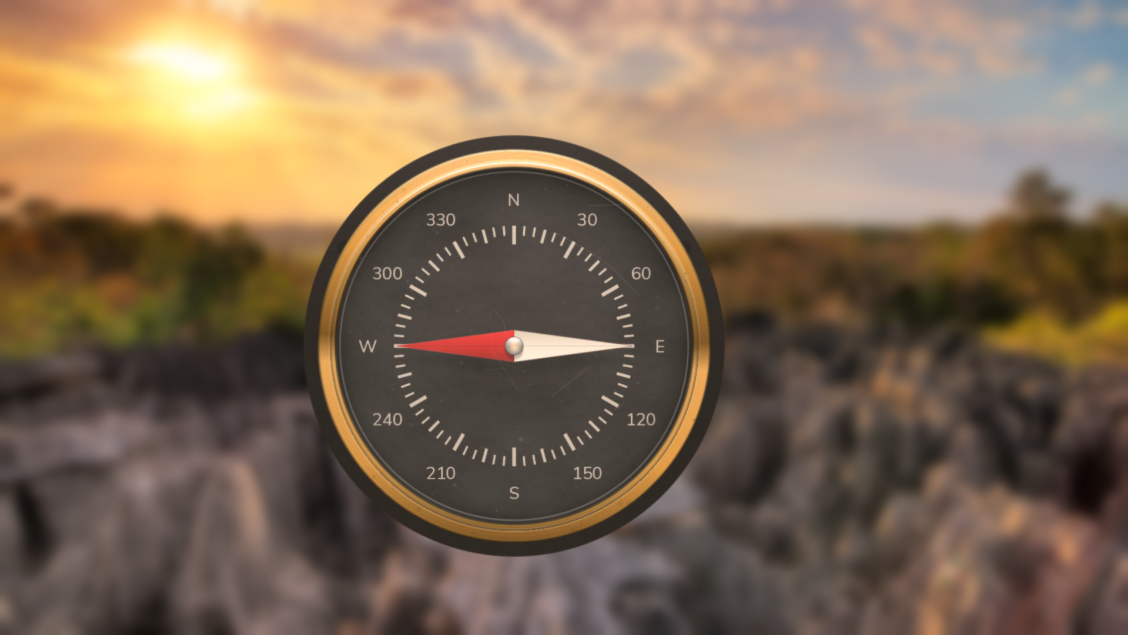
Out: value=270 unit=°
